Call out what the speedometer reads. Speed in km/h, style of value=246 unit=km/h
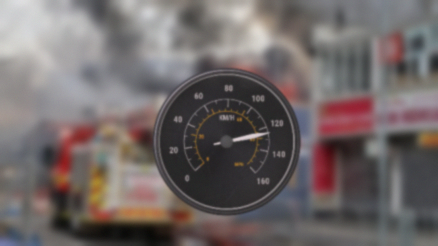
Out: value=125 unit=km/h
